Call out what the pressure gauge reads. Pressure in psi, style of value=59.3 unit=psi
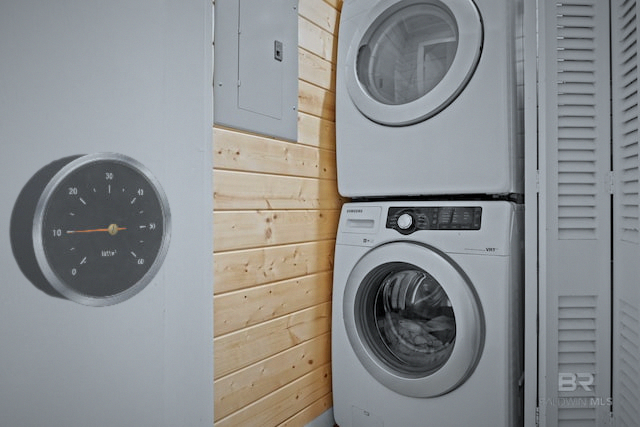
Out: value=10 unit=psi
